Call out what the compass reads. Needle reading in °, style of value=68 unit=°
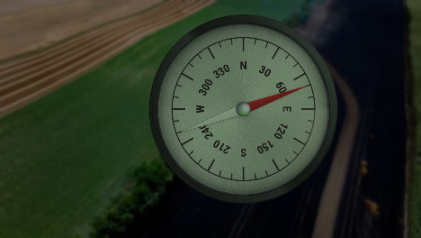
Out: value=70 unit=°
